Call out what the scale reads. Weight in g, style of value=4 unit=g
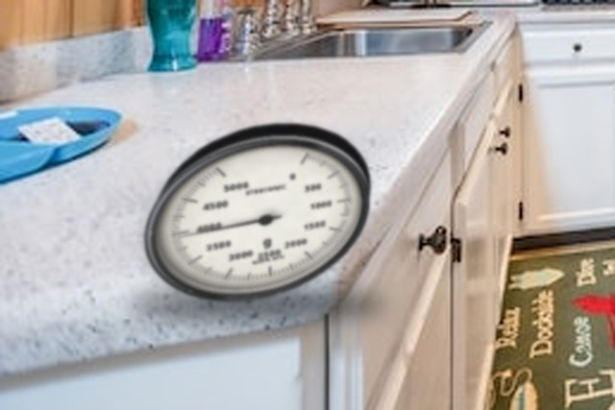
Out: value=4000 unit=g
